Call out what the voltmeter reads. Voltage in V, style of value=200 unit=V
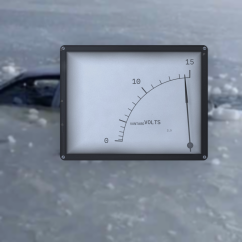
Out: value=14.5 unit=V
